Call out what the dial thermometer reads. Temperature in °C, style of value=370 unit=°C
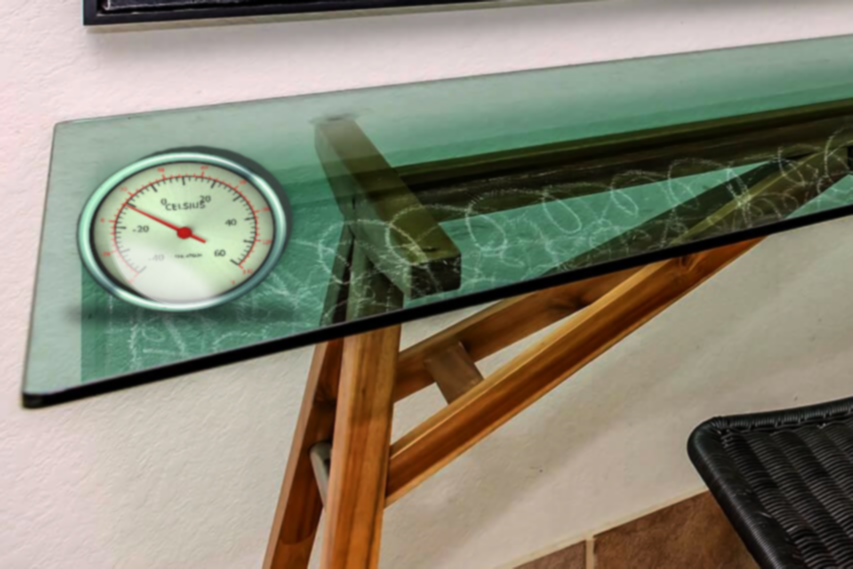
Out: value=-10 unit=°C
